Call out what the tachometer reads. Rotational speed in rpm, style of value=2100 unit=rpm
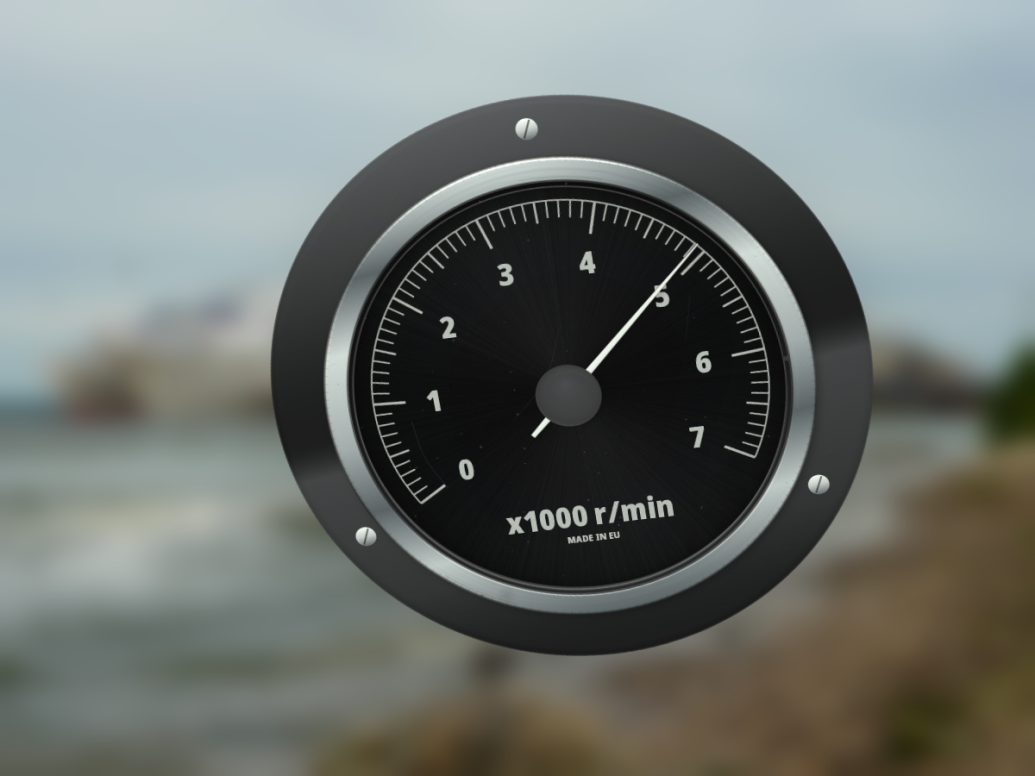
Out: value=4900 unit=rpm
